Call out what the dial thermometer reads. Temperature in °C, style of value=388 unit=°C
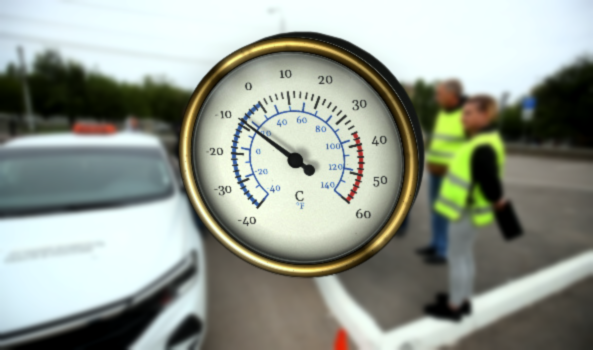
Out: value=-8 unit=°C
